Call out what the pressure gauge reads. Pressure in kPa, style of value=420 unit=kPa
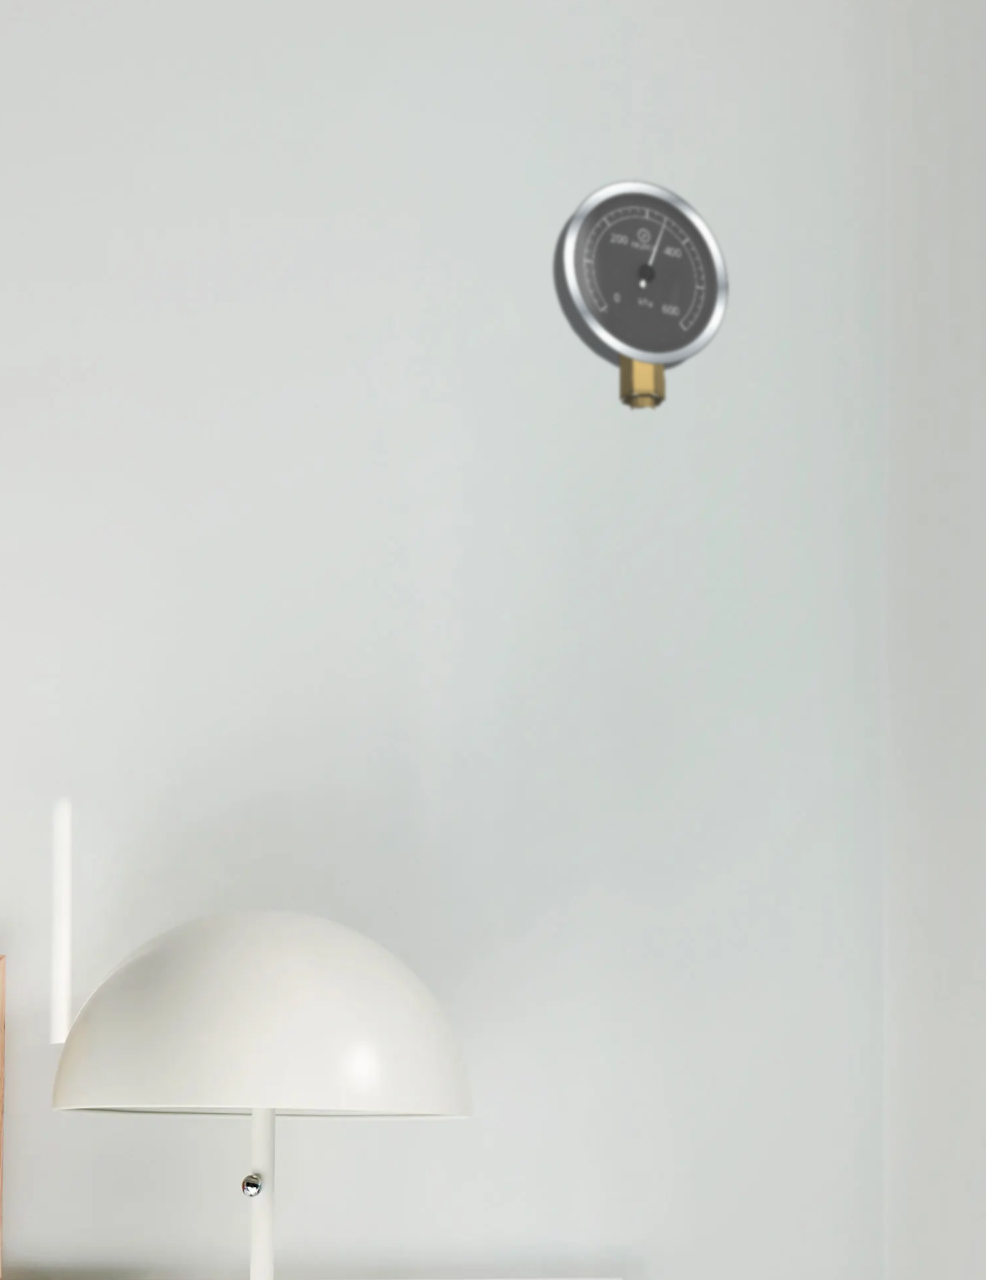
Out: value=340 unit=kPa
